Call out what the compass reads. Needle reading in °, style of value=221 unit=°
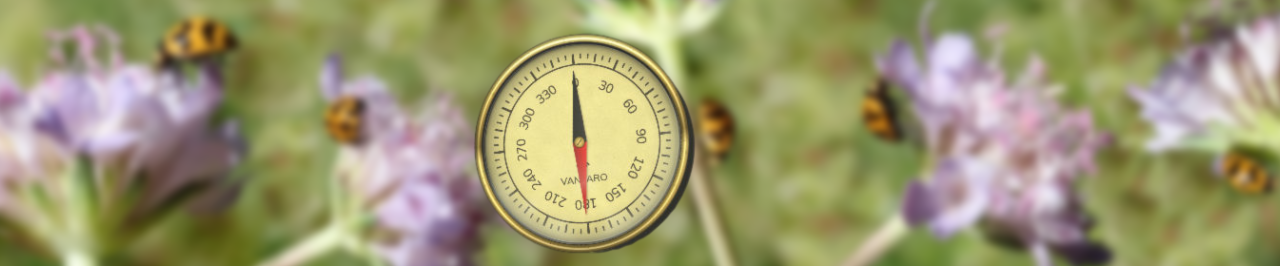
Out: value=180 unit=°
